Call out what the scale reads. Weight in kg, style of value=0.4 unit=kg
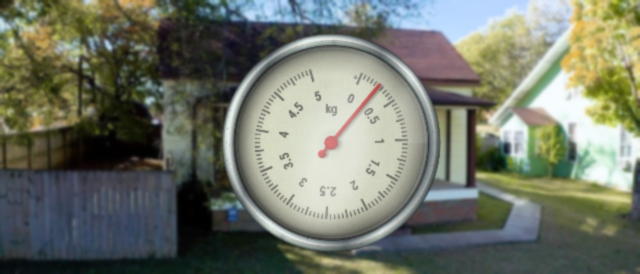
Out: value=0.25 unit=kg
